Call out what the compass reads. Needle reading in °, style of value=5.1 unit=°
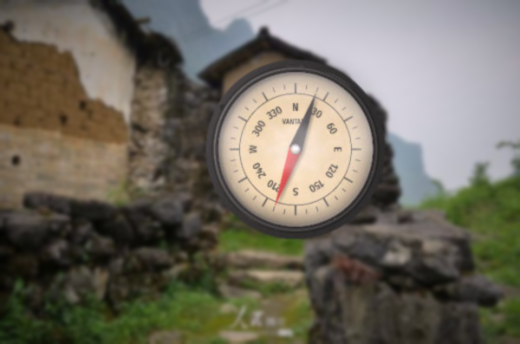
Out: value=200 unit=°
